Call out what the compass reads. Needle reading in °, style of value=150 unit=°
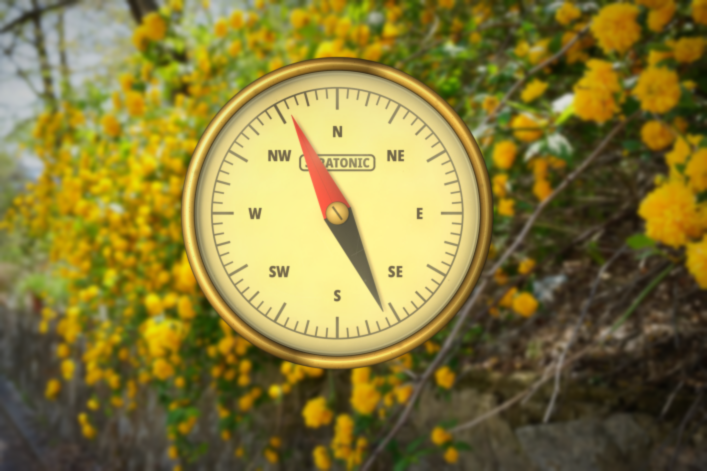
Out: value=335 unit=°
